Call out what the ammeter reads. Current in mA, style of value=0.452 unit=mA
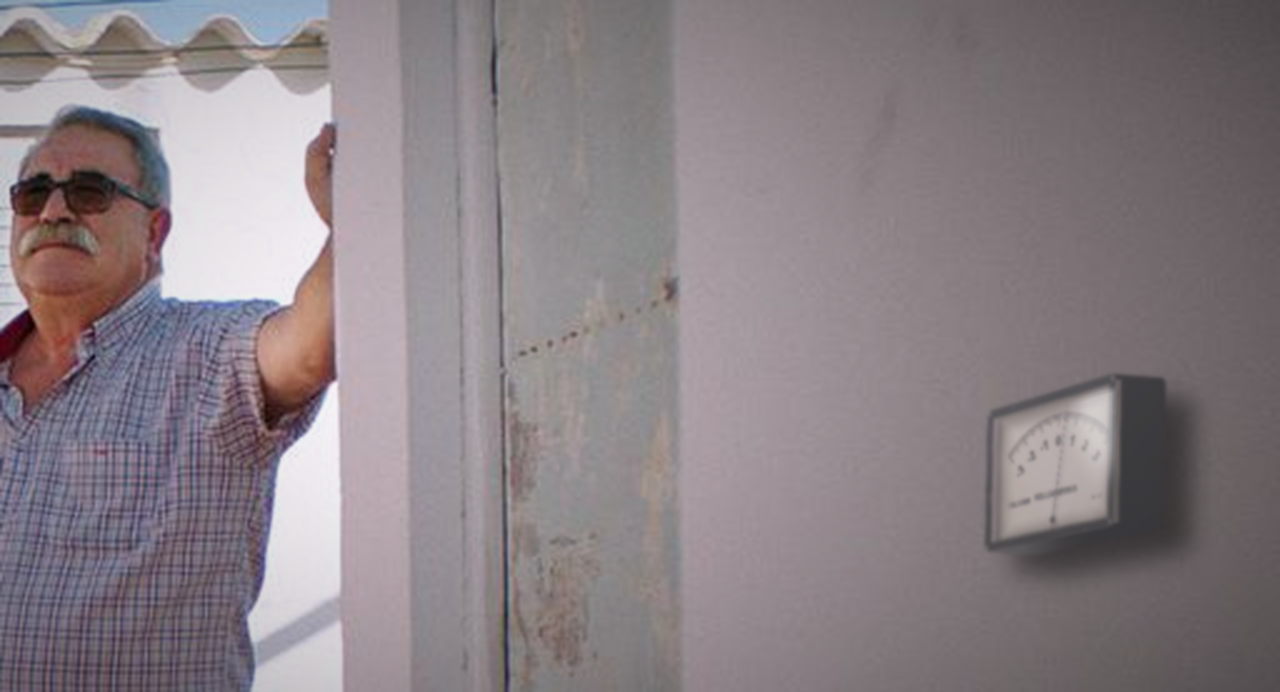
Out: value=0.5 unit=mA
